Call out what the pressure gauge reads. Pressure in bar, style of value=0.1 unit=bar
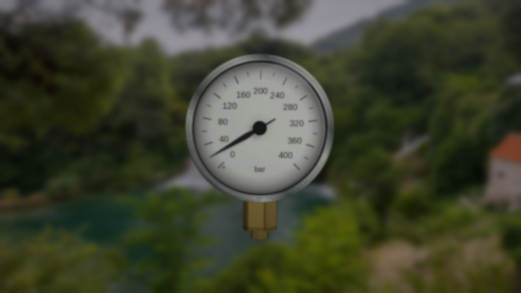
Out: value=20 unit=bar
